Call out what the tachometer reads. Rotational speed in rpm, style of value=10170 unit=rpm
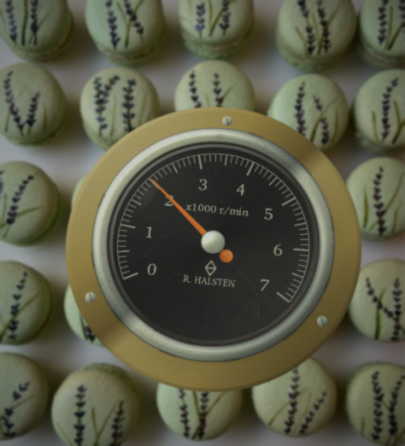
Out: value=2000 unit=rpm
